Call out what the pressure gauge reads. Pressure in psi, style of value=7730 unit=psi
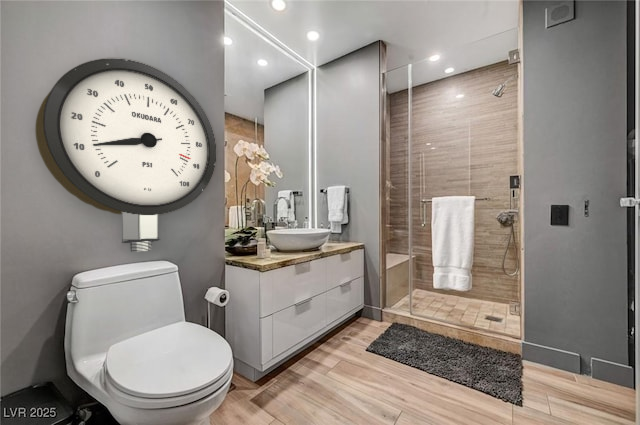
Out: value=10 unit=psi
